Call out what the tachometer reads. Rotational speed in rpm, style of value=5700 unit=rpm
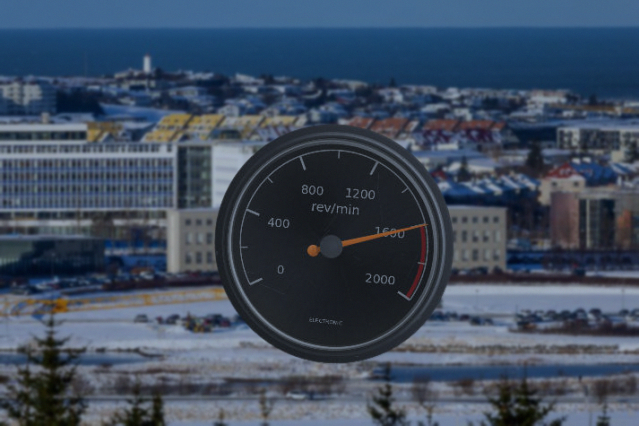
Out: value=1600 unit=rpm
